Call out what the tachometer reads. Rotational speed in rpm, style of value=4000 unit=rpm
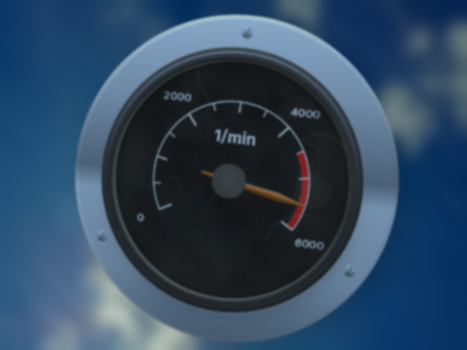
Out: value=5500 unit=rpm
